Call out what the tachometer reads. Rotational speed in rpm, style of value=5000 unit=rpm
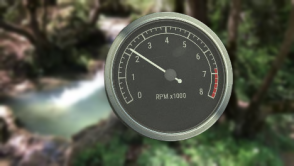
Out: value=2200 unit=rpm
